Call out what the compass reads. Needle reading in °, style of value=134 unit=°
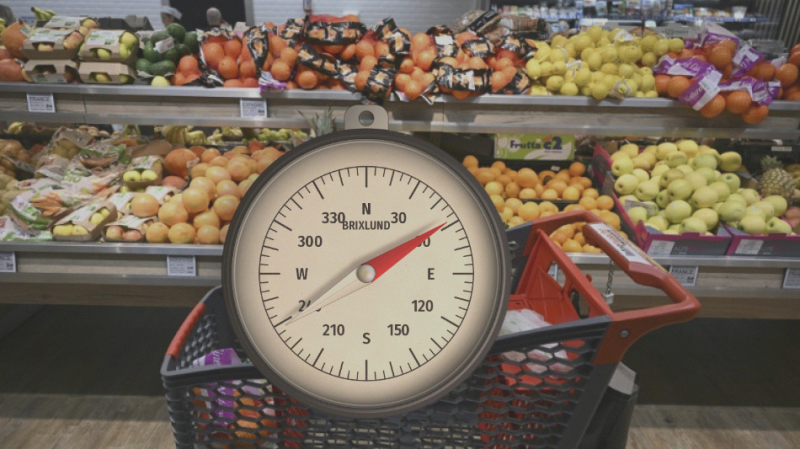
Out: value=57.5 unit=°
